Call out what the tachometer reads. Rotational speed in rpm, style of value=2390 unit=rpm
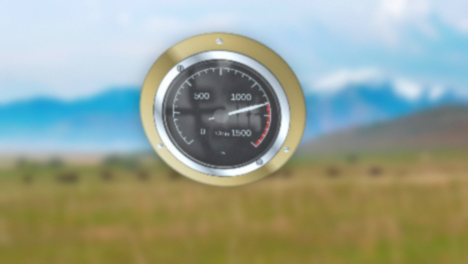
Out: value=1150 unit=rpm
